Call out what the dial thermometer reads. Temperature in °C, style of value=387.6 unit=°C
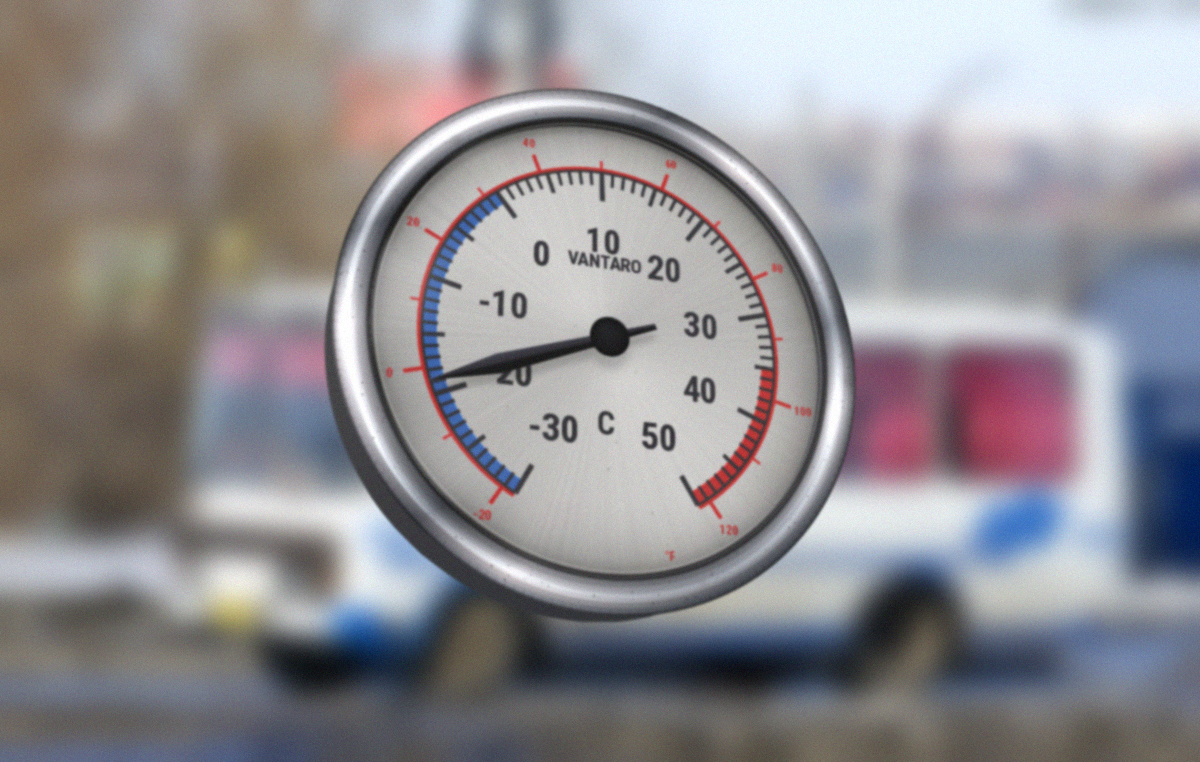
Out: value=-19 unit=°C
